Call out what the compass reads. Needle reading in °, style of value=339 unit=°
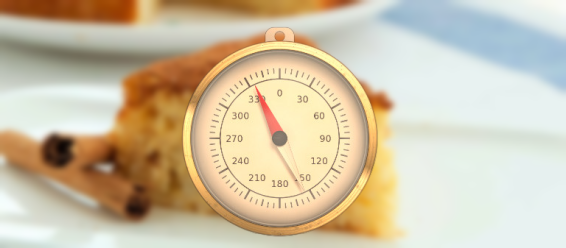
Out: value=335 unit=°
